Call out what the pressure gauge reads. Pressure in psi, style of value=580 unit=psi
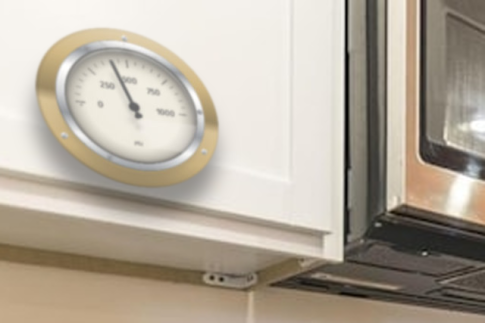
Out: value=400 unit=psi
